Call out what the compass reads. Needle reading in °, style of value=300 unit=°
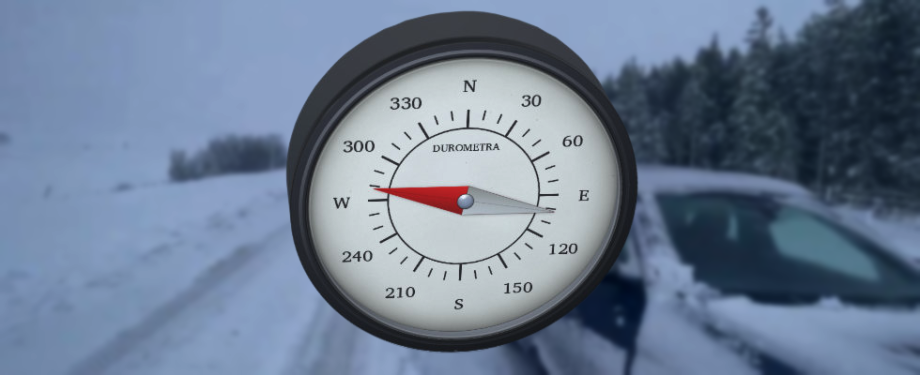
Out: value=280 unit=°
